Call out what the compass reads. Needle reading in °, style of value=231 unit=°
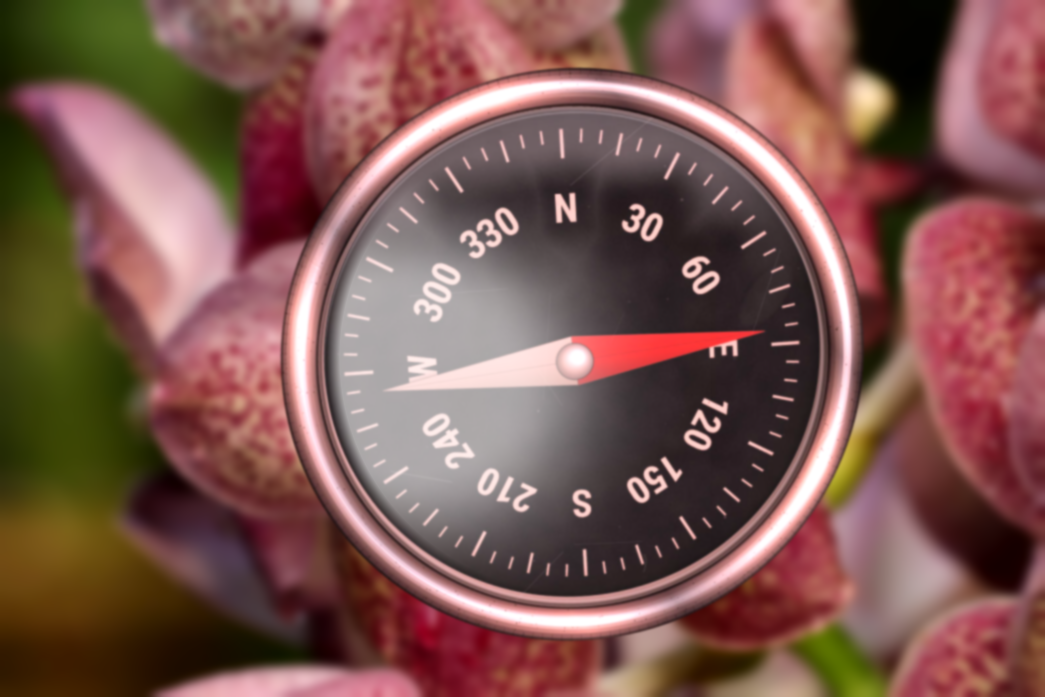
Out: value=85 unit=°
